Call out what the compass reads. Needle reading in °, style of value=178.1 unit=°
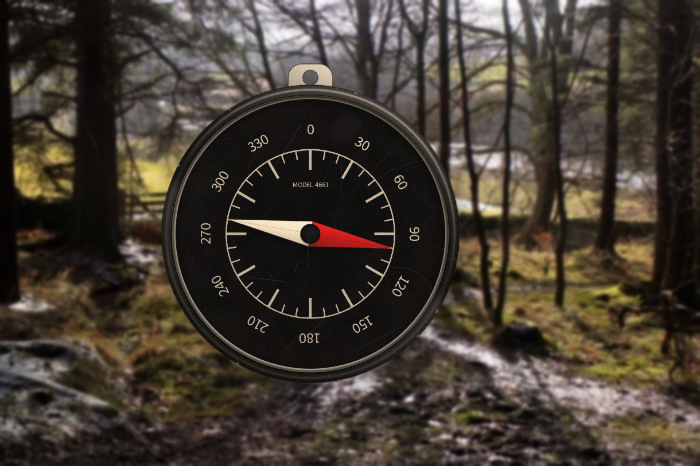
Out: value=100 unit=°
